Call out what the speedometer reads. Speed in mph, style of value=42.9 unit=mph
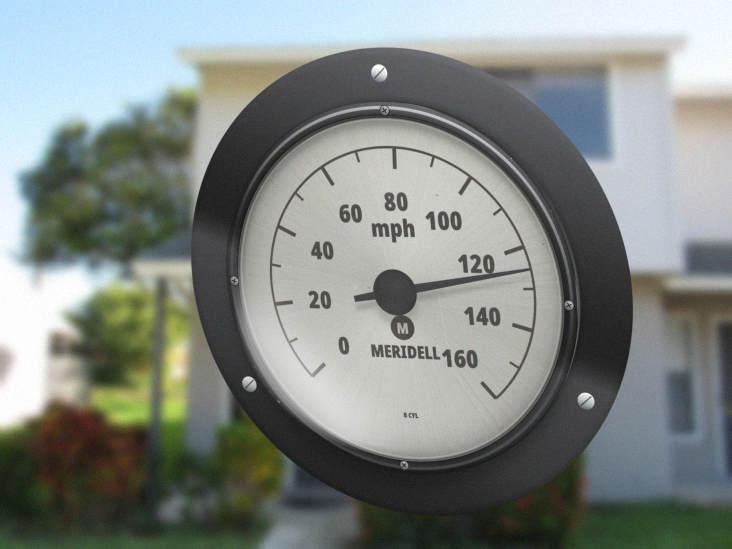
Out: value=125 unit=mph
